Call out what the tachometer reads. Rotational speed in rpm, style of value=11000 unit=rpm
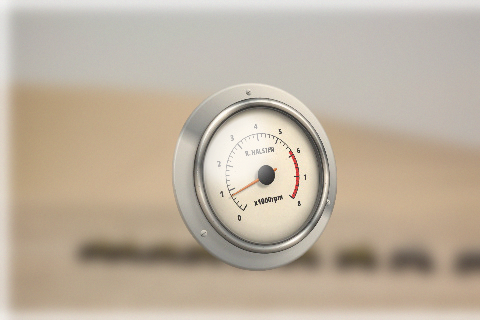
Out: value=800 unit=rpm
